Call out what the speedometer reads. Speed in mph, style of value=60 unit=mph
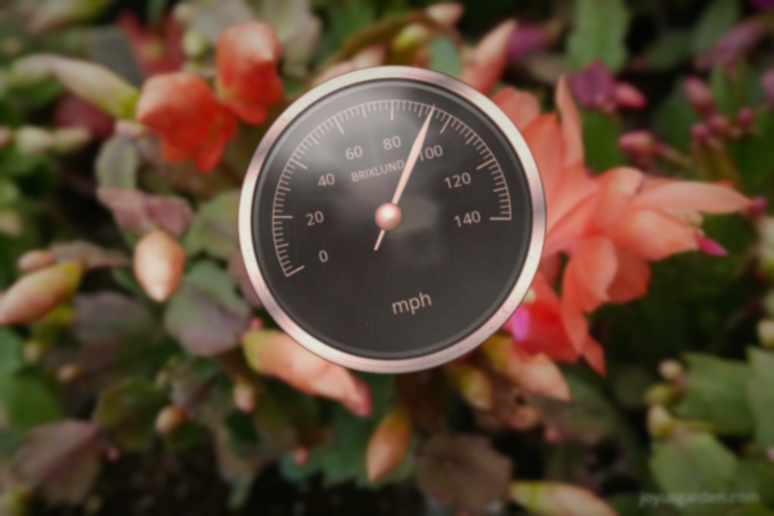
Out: value=94 unit=mph
